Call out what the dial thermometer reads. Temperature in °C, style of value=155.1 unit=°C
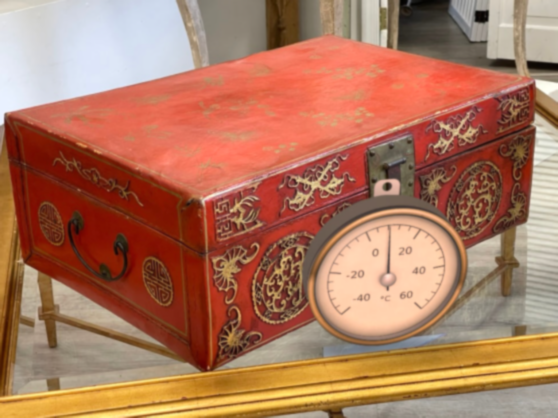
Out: value=8 unit=°C
